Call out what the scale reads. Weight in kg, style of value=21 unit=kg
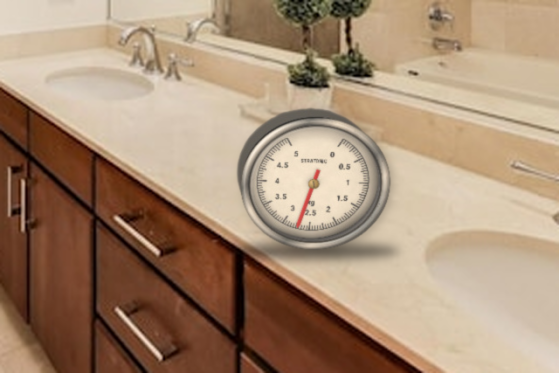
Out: value=2.75 unit=kg
